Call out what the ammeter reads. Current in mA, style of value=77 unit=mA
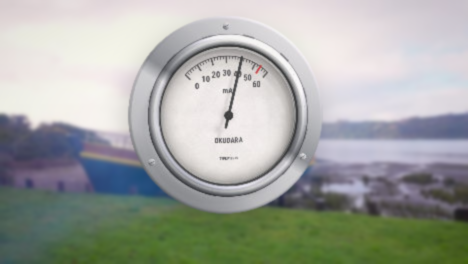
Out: value=40 unit=mA
